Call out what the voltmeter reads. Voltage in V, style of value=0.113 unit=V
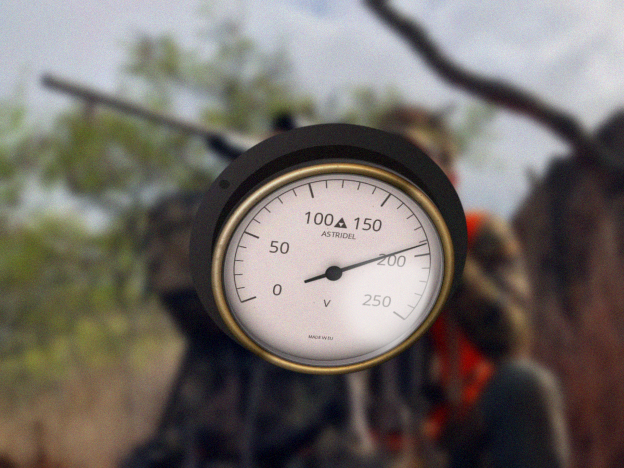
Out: value=190 unit=V
